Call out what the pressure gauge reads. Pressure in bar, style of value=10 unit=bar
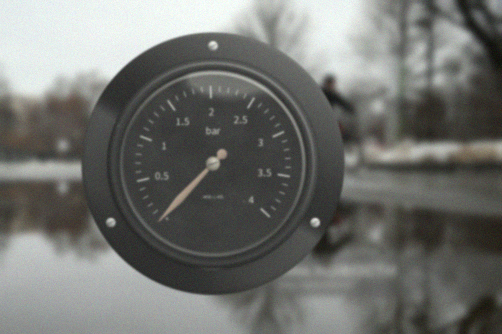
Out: value=0 unit=bar
